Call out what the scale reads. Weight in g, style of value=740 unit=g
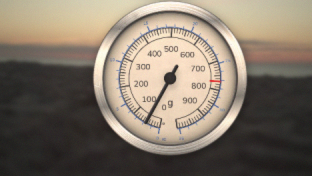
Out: value=50 unit=g
